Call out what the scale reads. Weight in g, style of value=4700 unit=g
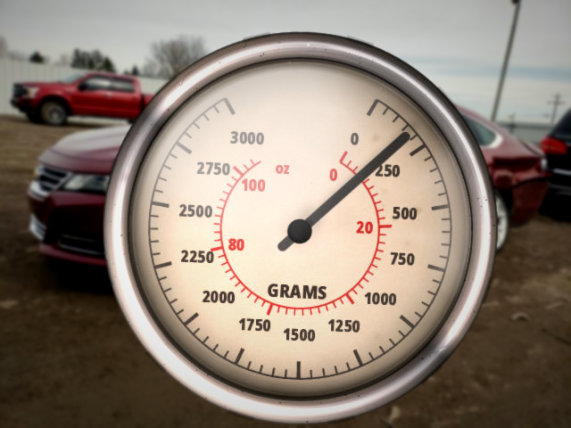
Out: value=175 unit=g
